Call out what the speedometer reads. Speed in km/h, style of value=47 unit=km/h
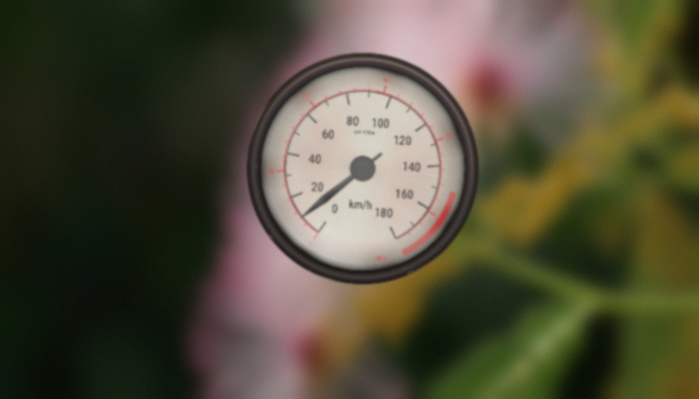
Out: value=10 unit=km/h
